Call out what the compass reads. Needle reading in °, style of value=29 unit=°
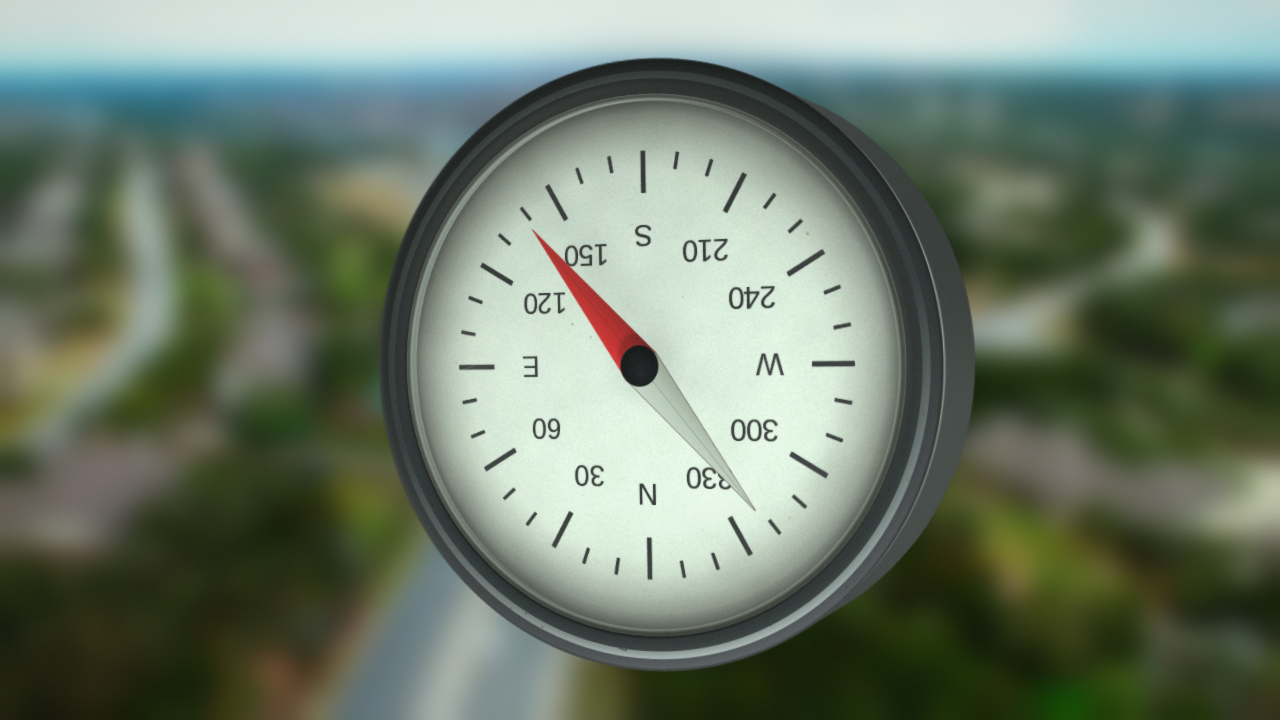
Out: value=140 unit=°
